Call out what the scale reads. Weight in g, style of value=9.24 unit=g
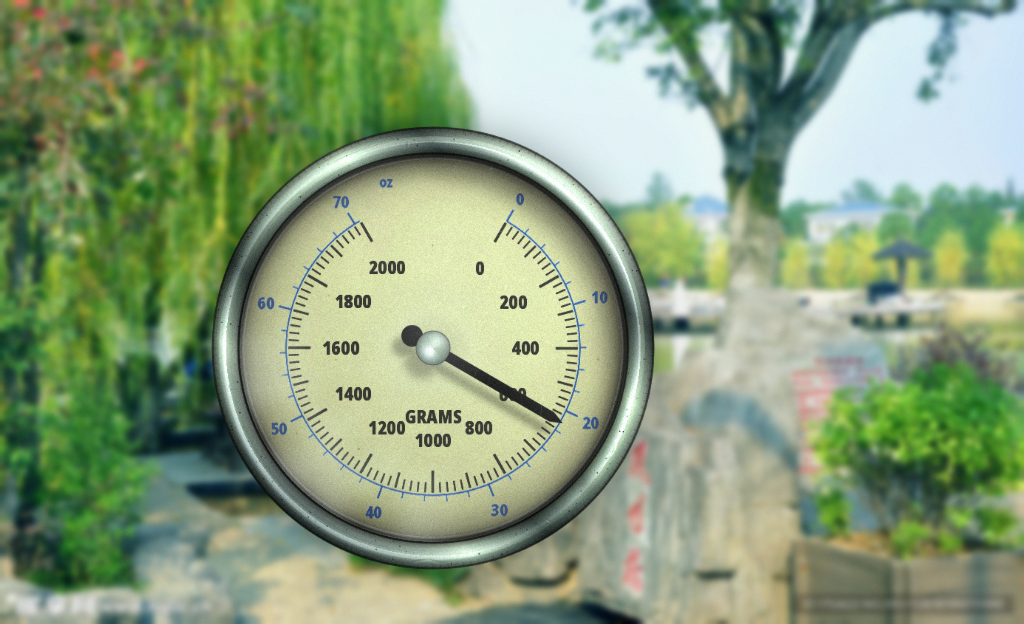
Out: value=600 unit=g
